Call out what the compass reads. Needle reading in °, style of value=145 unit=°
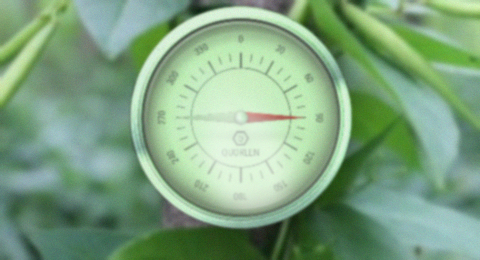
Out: value=90 unit=°
